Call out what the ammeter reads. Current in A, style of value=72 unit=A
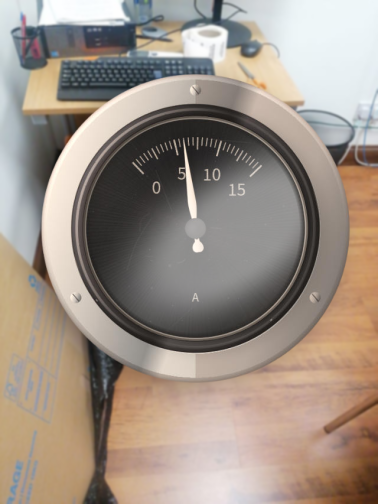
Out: value=6 unit=A
